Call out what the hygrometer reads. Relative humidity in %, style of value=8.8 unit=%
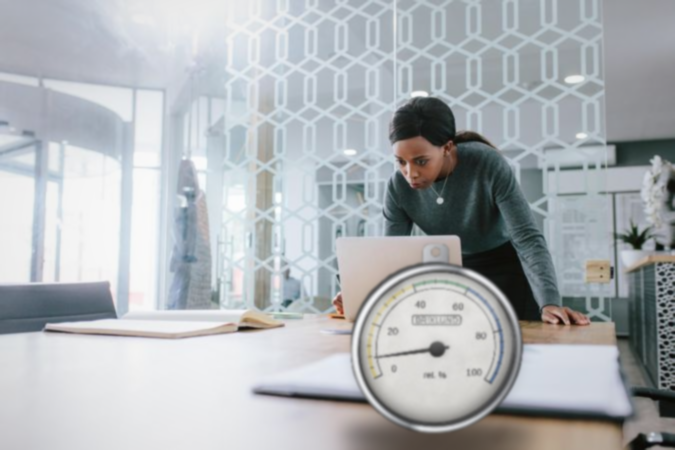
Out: value=8 unit=%
